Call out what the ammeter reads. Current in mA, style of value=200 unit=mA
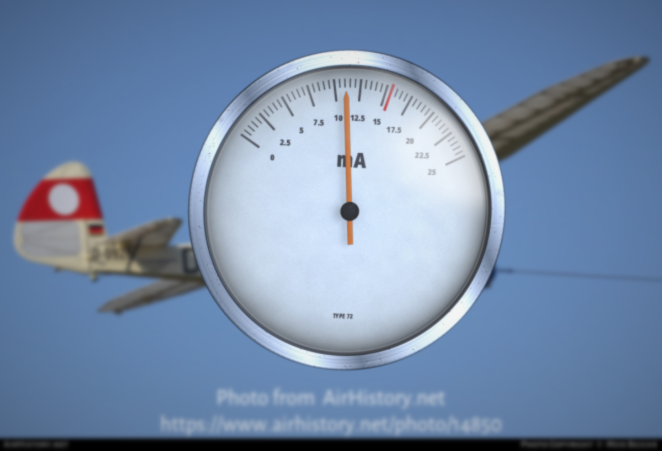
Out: value=11 unit=mA
